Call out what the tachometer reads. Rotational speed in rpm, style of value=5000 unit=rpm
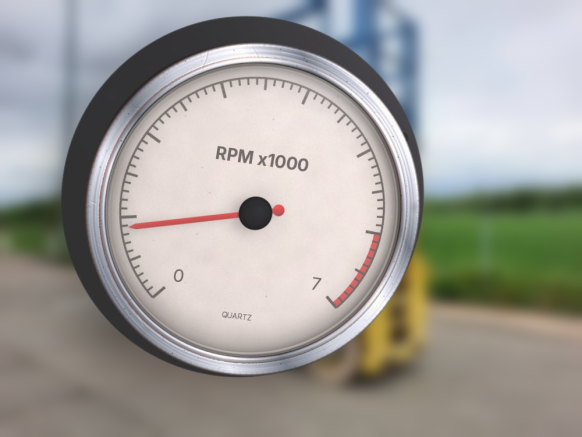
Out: value=900 unit=rpm
